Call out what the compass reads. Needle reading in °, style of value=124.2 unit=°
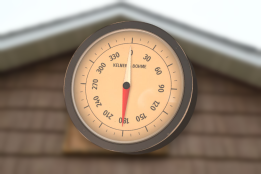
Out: value=180 unit=°
